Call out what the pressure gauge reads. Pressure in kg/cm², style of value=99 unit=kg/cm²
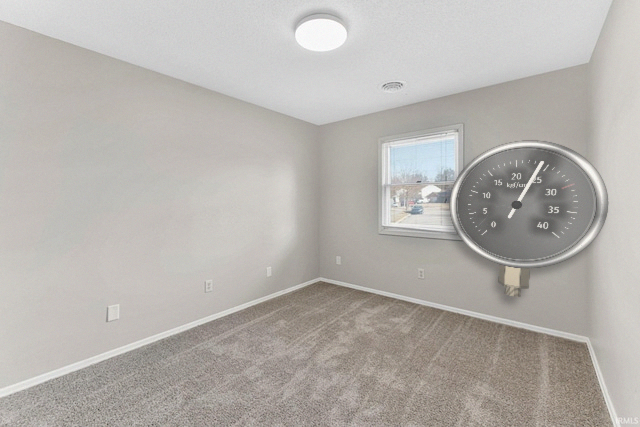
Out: value=24 unit=kg/cm²
